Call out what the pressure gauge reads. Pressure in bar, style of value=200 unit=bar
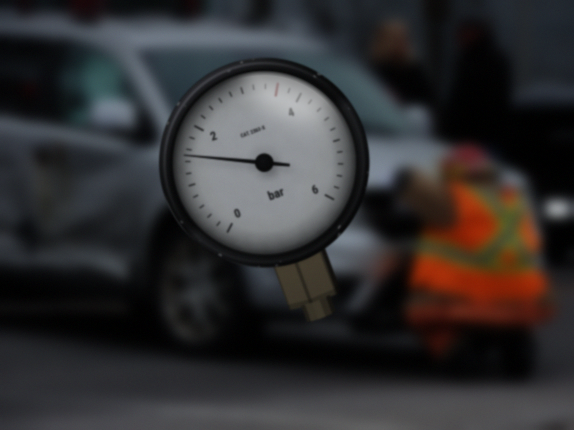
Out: value=1.5 unit=bar
